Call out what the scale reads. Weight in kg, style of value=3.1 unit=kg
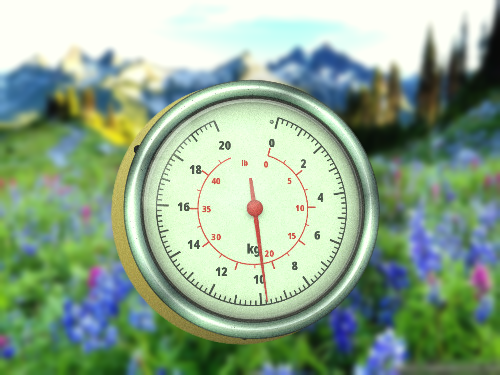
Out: value=9.8 unit=kg
